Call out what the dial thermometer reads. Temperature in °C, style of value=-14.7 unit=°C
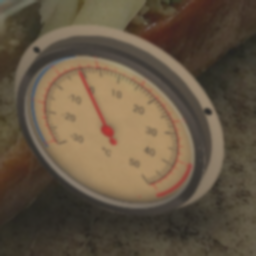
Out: value=0 unit=°C
